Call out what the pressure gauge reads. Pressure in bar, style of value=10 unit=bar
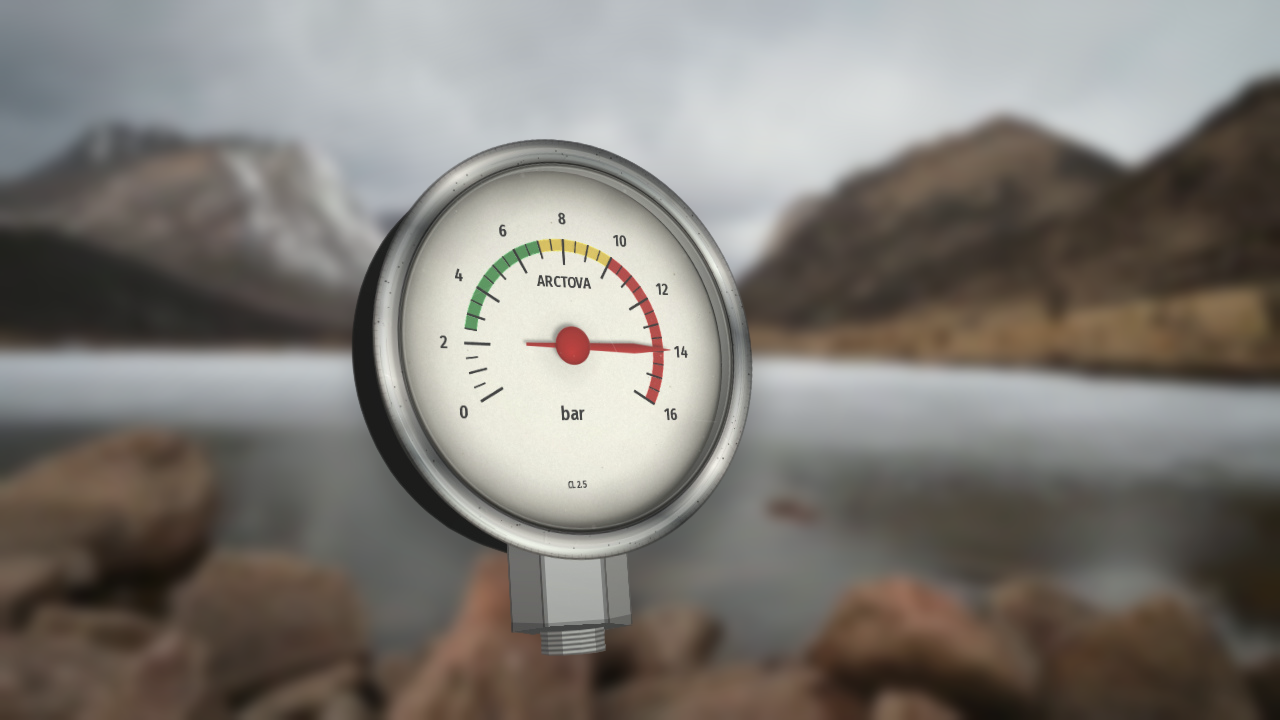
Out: value=14 unit=bar
